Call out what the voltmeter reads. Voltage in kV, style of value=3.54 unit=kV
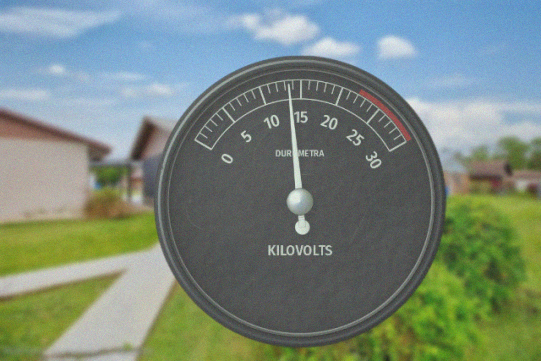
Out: value=13.5 unit=kV
